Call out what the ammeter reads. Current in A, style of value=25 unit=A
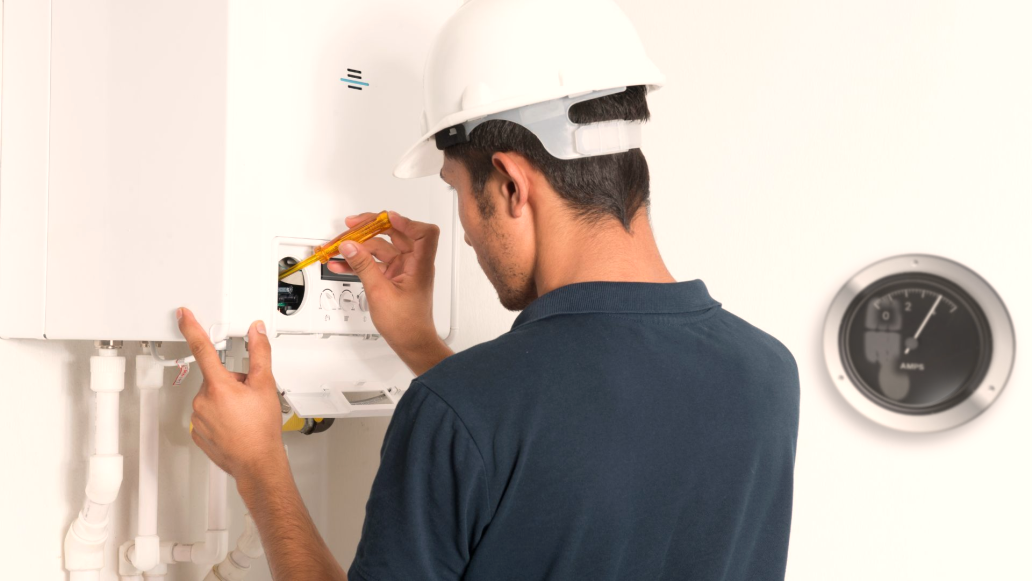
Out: value=4 unit=A
